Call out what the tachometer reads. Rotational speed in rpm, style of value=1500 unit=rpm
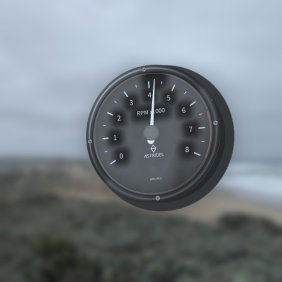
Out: value=4250 unit=rpm
